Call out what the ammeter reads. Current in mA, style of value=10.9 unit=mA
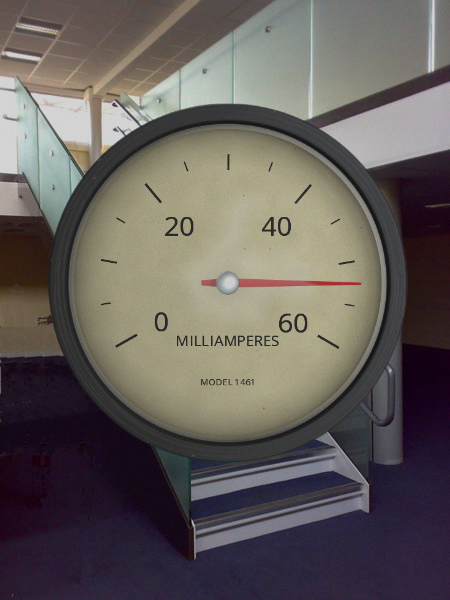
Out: value=52.5 unit=mA
